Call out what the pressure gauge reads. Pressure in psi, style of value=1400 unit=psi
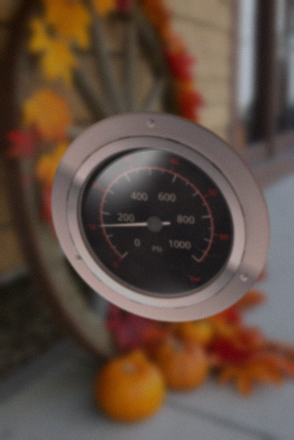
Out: value=150 unit=psi
